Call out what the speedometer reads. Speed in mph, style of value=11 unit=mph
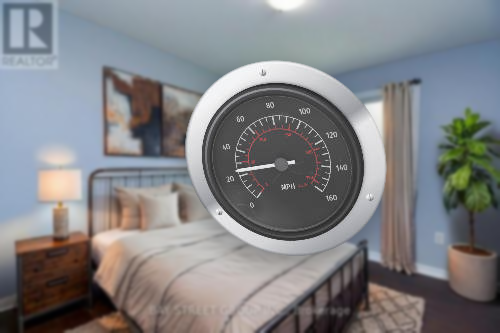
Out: value=25 unit=mph
